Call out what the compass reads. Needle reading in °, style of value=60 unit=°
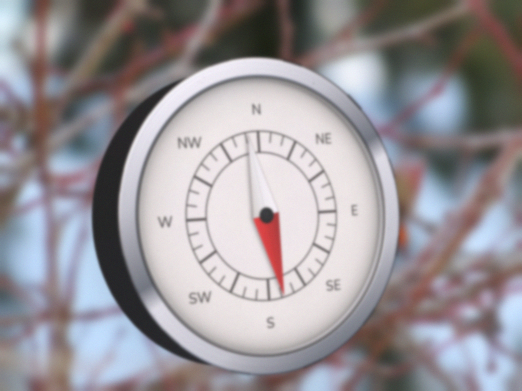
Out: value=170 unit=°
